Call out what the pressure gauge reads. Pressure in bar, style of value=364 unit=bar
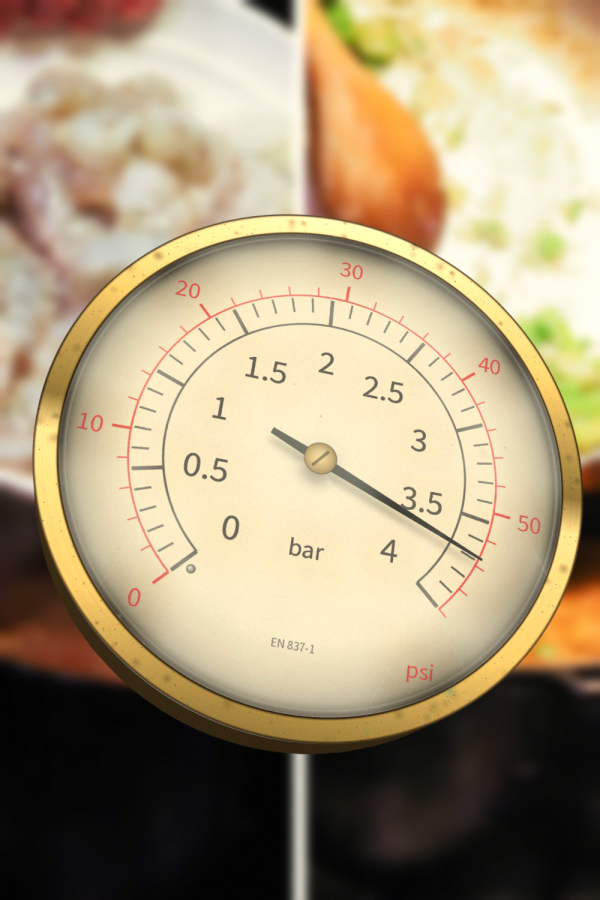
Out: value=3.7 unit=bar
